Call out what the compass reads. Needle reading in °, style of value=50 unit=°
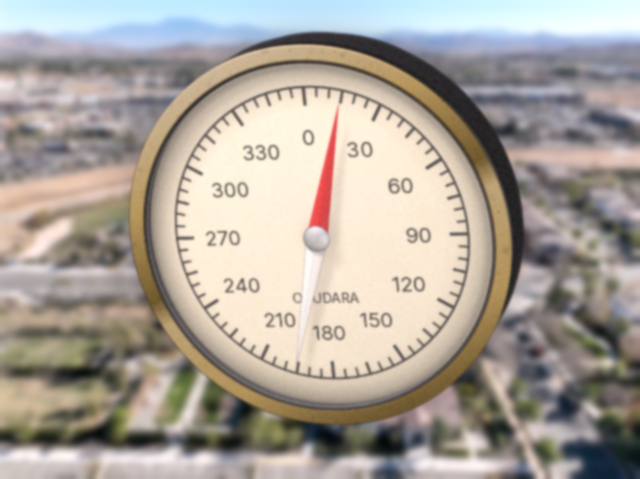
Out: value=15 unit=°
